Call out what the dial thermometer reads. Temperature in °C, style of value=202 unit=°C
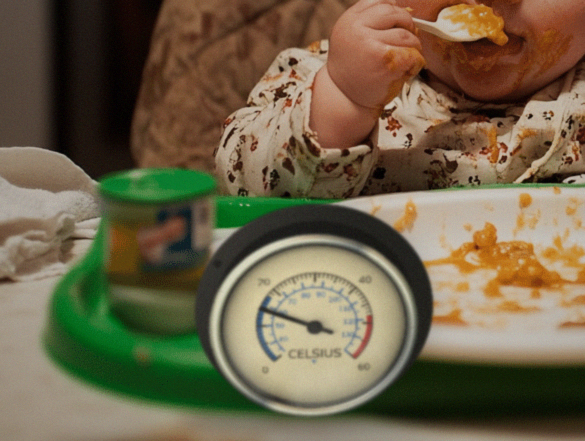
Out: value=15 unit=°C
